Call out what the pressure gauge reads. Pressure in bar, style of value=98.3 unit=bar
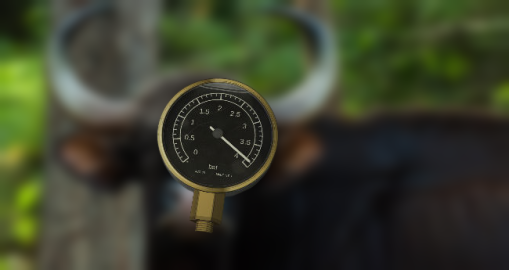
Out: value=3.9 unit=bar
